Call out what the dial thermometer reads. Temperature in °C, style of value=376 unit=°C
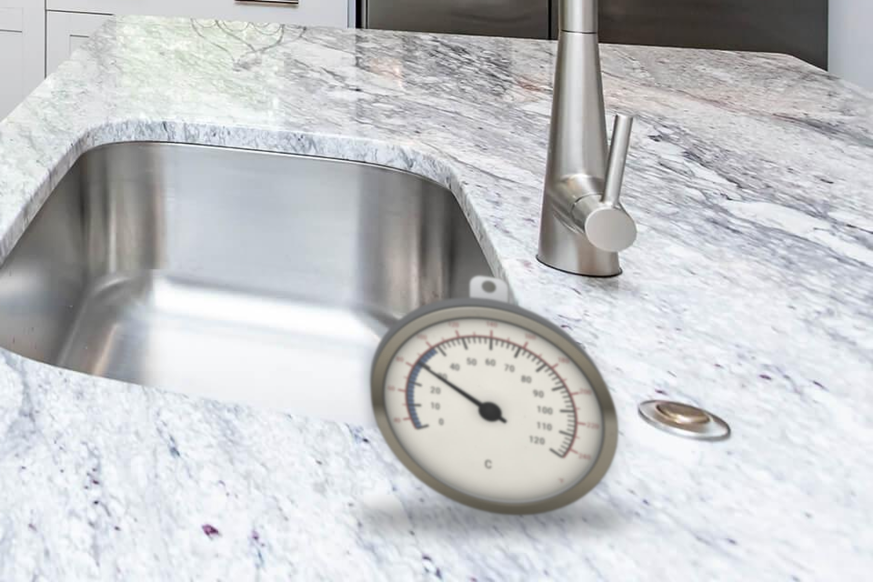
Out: value=30 unit=°C
